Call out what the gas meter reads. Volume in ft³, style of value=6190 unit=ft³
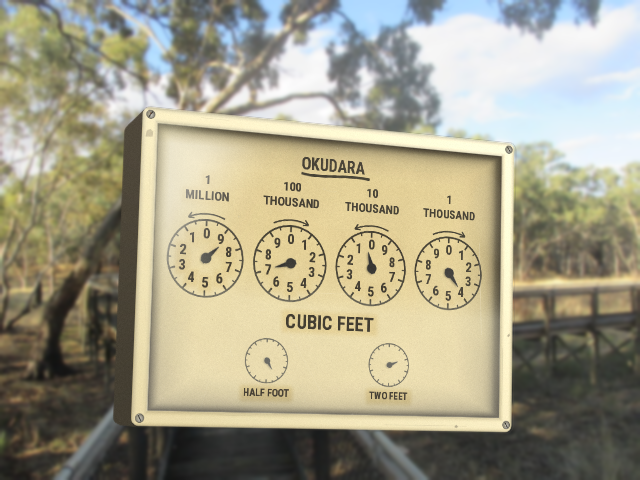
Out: value=870400 unit=ft³
